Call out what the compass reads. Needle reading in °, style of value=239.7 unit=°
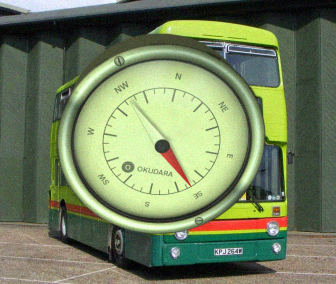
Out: value=135 unit=°
